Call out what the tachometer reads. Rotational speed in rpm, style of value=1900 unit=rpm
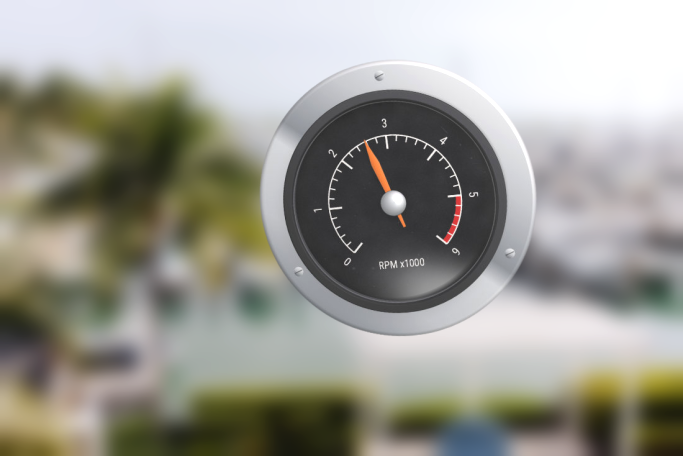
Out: value=2600 unit=rpm
